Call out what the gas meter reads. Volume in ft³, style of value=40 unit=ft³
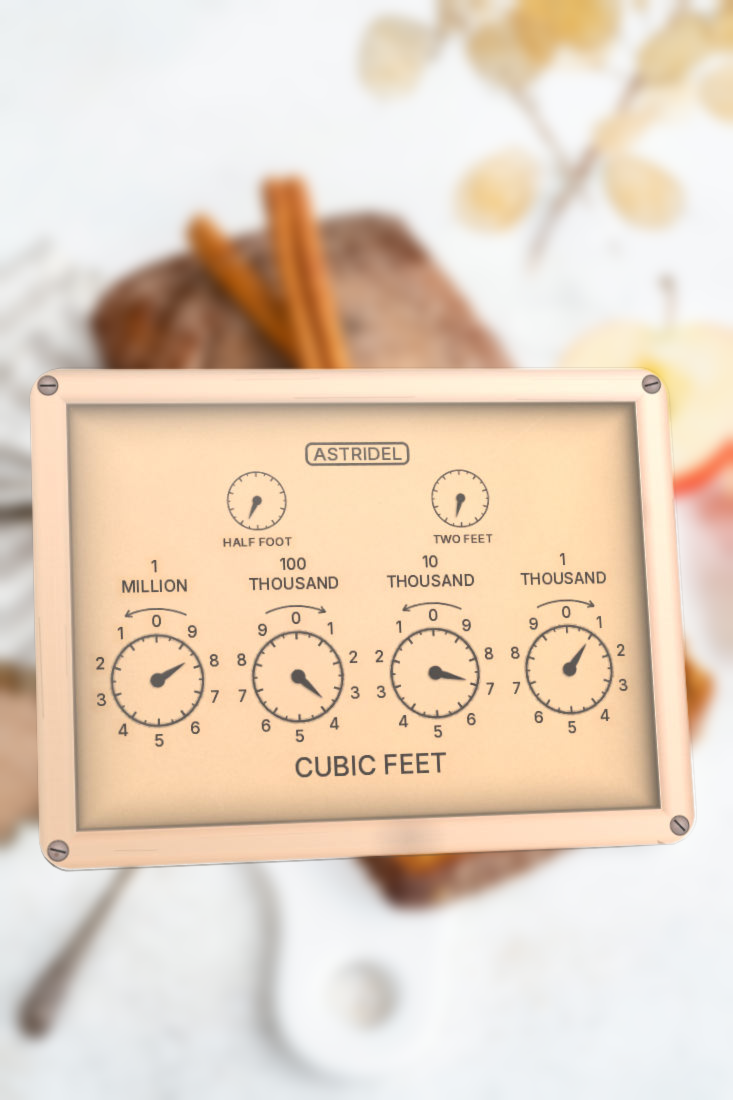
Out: value=837100 unit=ft³
